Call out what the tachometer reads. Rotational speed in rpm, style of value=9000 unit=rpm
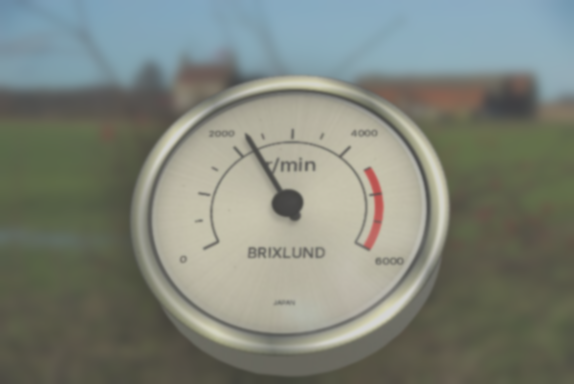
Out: value=2250 unit=rpm
